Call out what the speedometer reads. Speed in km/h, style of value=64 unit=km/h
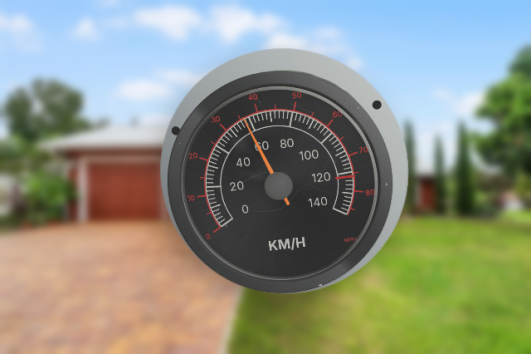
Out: value=58 unit=km/h
